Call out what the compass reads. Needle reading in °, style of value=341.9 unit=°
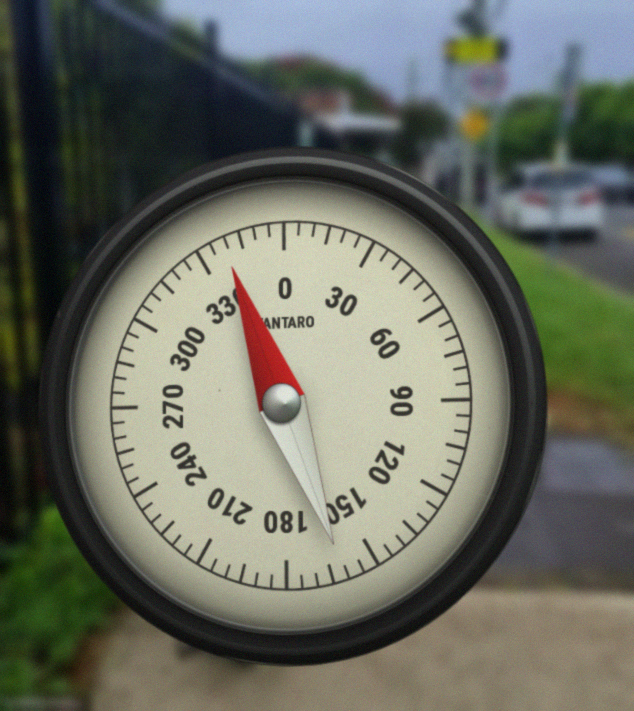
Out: value=340 unit=°
